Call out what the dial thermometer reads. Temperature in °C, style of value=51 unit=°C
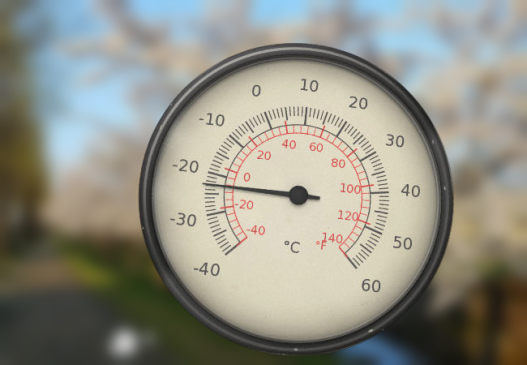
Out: value=-23 unit=°C
